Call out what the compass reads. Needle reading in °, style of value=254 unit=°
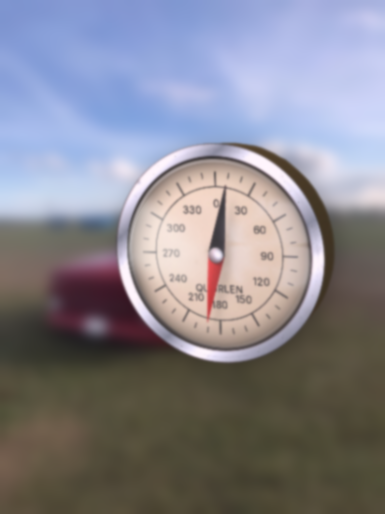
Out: value=190 unit=°
